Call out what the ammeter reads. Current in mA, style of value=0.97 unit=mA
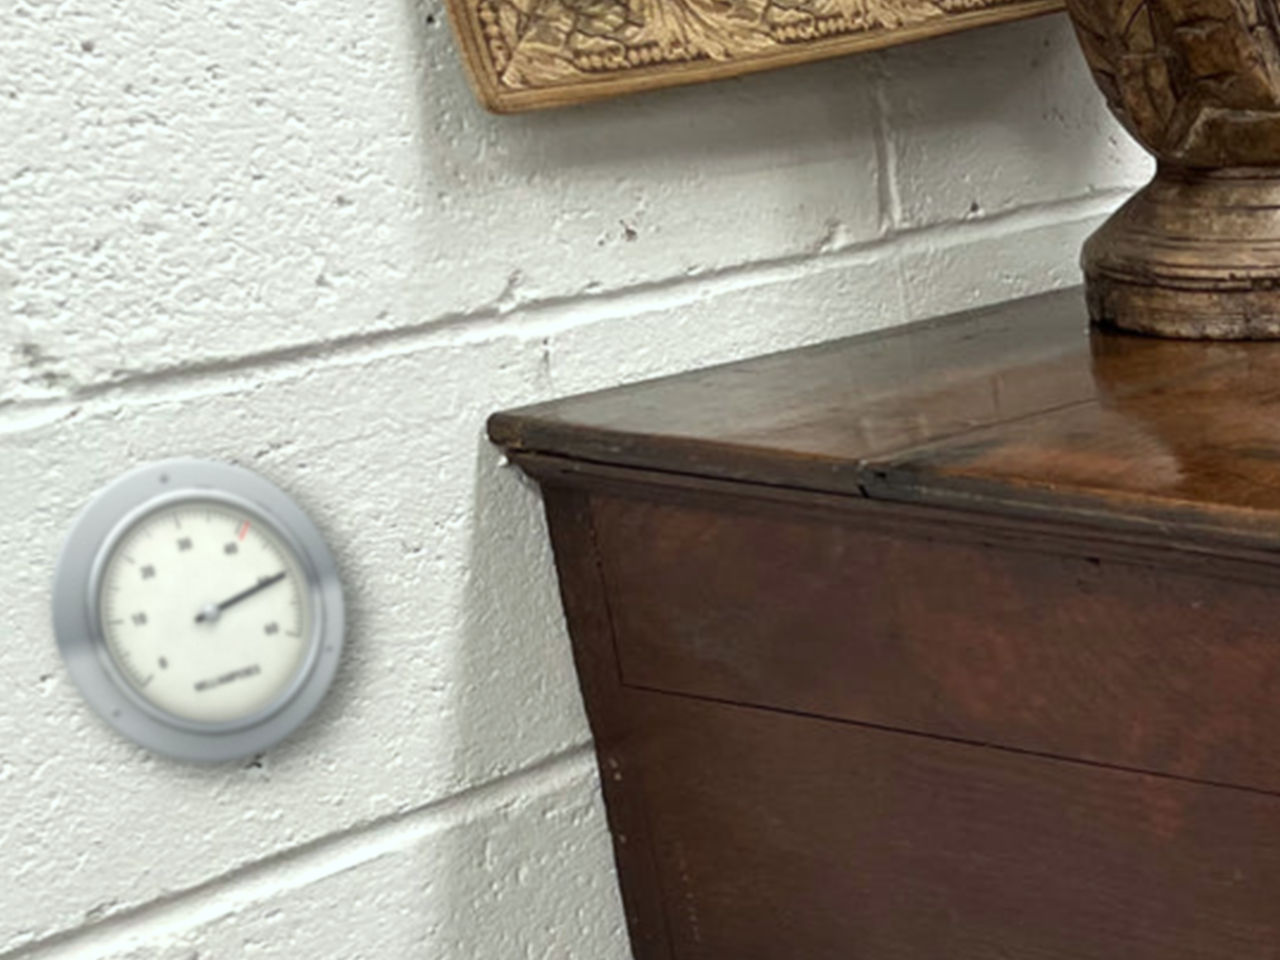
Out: value=50 unit=mA
